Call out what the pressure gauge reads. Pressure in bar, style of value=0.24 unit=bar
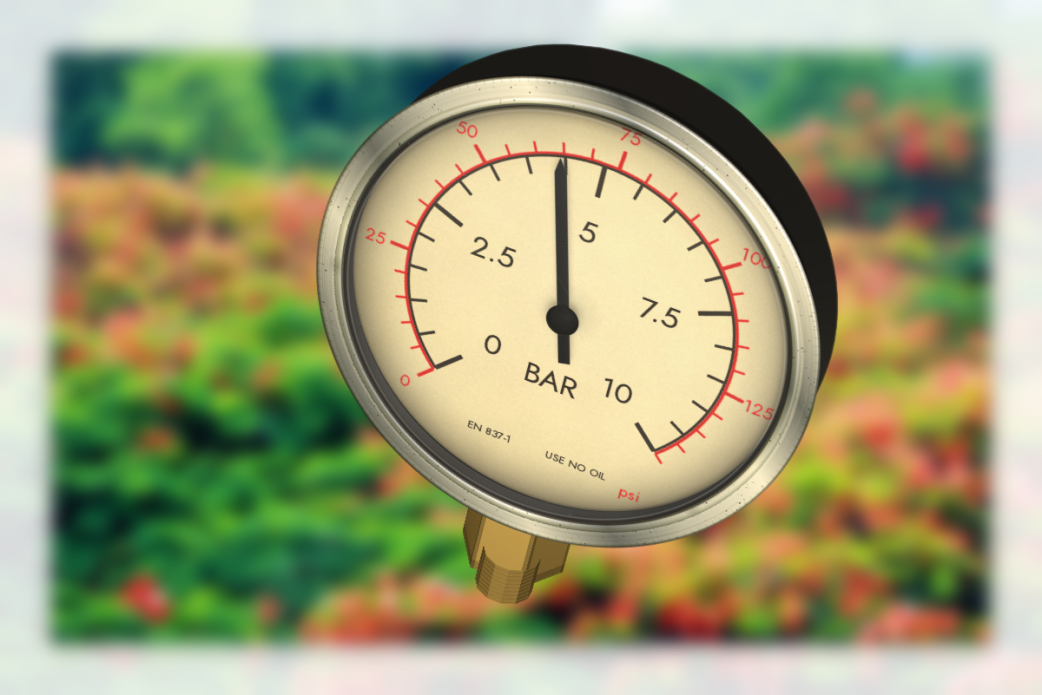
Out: value=4.5 unit=bar
